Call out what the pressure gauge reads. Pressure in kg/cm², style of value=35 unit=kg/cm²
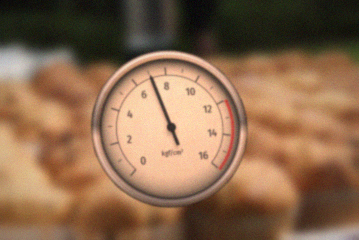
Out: value=7 unit=kg/cm²
